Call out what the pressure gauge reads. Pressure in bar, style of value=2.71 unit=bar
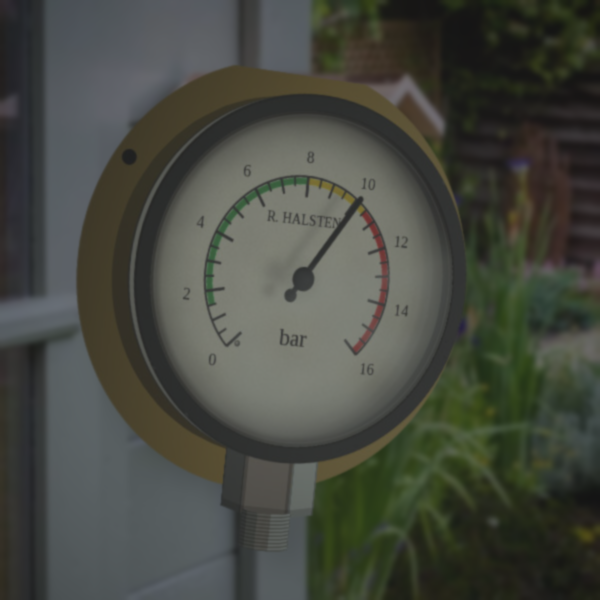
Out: value=10 unit=bar
